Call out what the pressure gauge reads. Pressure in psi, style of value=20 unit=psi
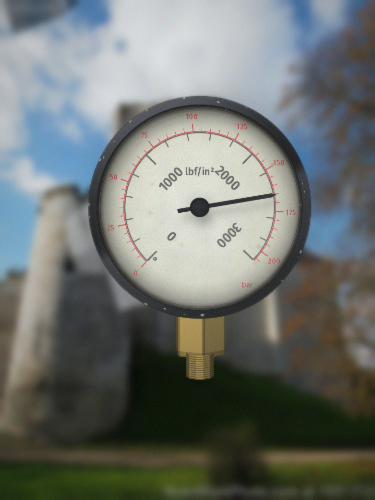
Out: value=2400 unit=psi
